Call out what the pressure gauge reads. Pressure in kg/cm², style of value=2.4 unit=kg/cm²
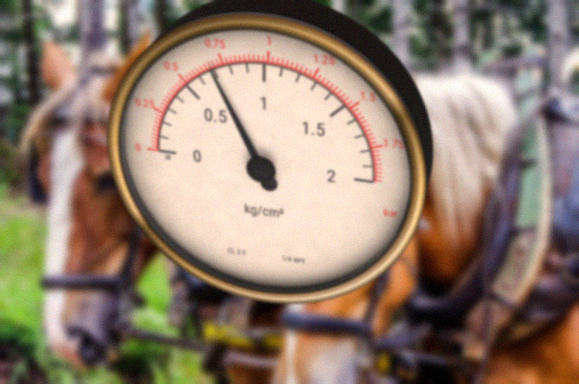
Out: value=0.7 unit=kg/cm²
